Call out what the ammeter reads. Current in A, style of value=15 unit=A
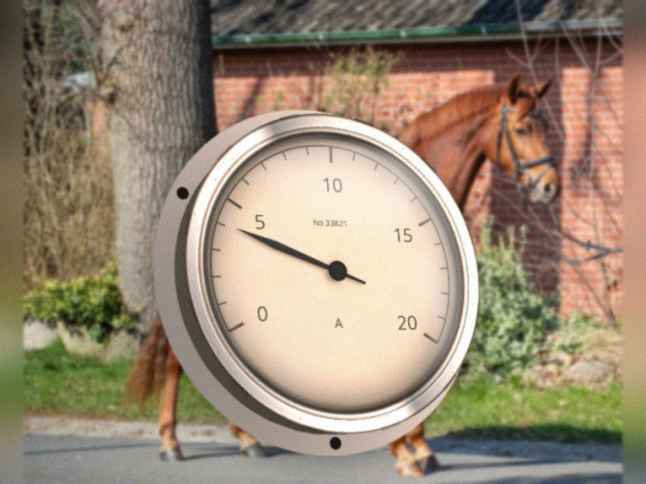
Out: value=4 unit=A
